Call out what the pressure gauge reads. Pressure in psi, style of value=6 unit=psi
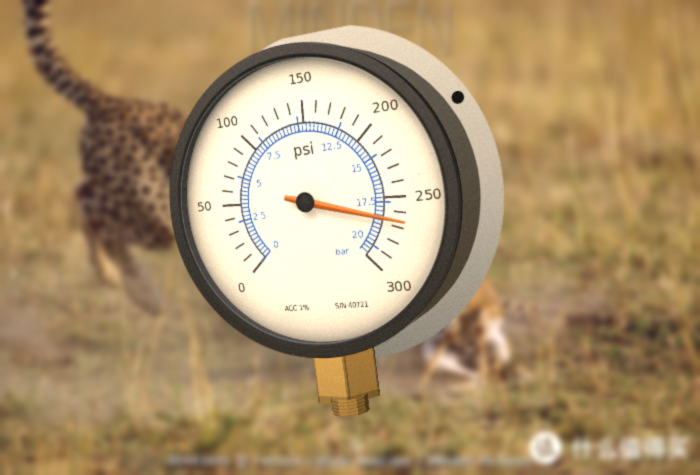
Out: value=265 unit=psi
